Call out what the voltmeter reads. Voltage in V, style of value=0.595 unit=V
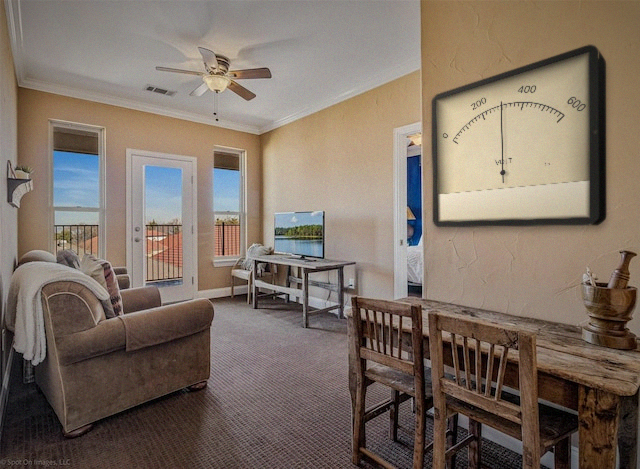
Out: value=300 unit=V
